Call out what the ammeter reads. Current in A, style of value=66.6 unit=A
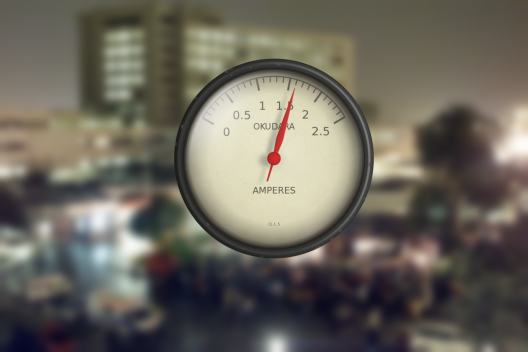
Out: value=1.6 unit=A
